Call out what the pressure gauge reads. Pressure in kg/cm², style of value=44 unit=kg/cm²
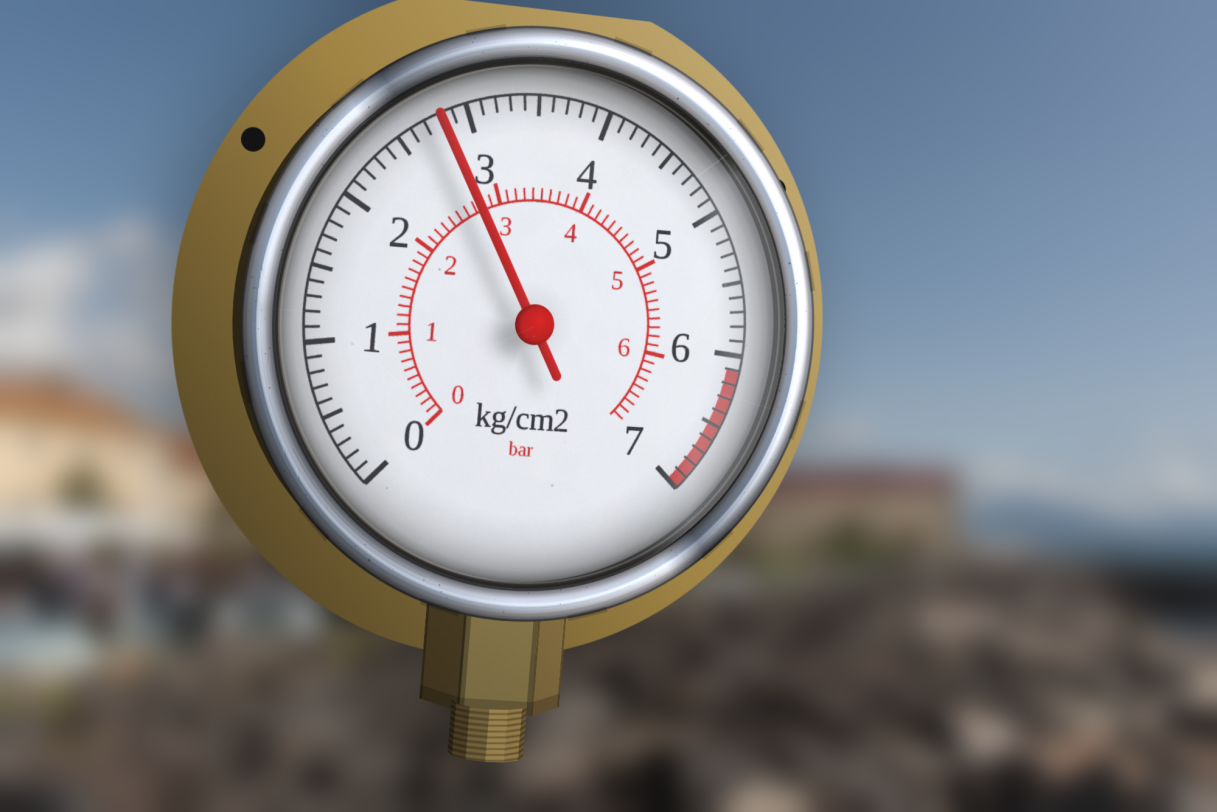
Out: value=2.8 unit=kg/cm²
